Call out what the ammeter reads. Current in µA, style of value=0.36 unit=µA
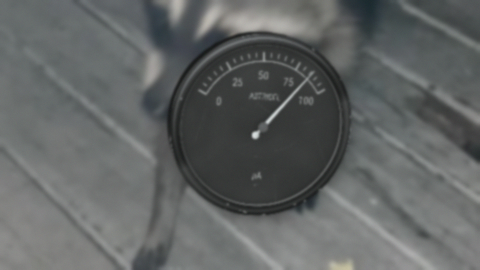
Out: value=85 unit=µA
